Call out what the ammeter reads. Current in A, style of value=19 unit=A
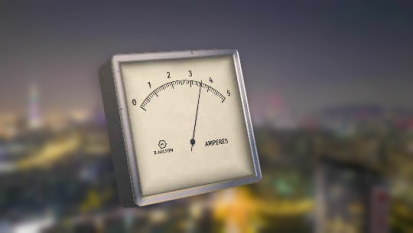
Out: value=3.5 unit=A
